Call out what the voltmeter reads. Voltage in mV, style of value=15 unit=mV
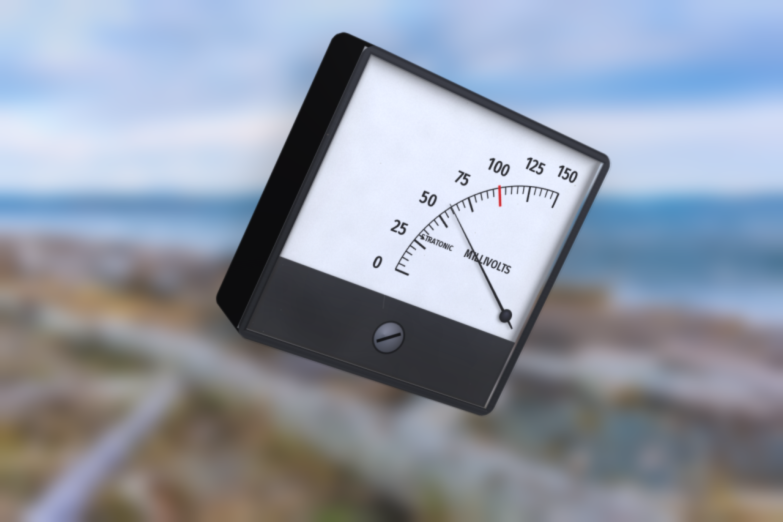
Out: value=60 unit=mV
